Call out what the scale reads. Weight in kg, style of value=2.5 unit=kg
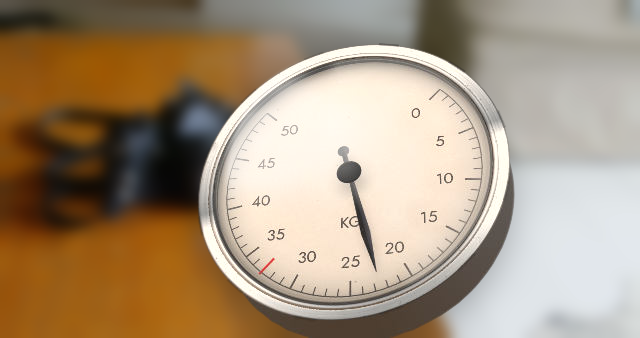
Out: value=22.5 unit=kg
